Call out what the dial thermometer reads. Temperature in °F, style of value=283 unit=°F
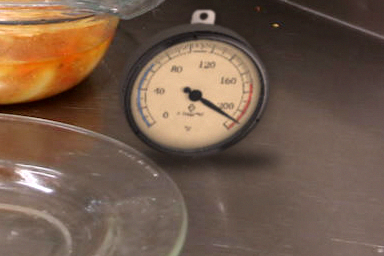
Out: value=210 unit=°F
